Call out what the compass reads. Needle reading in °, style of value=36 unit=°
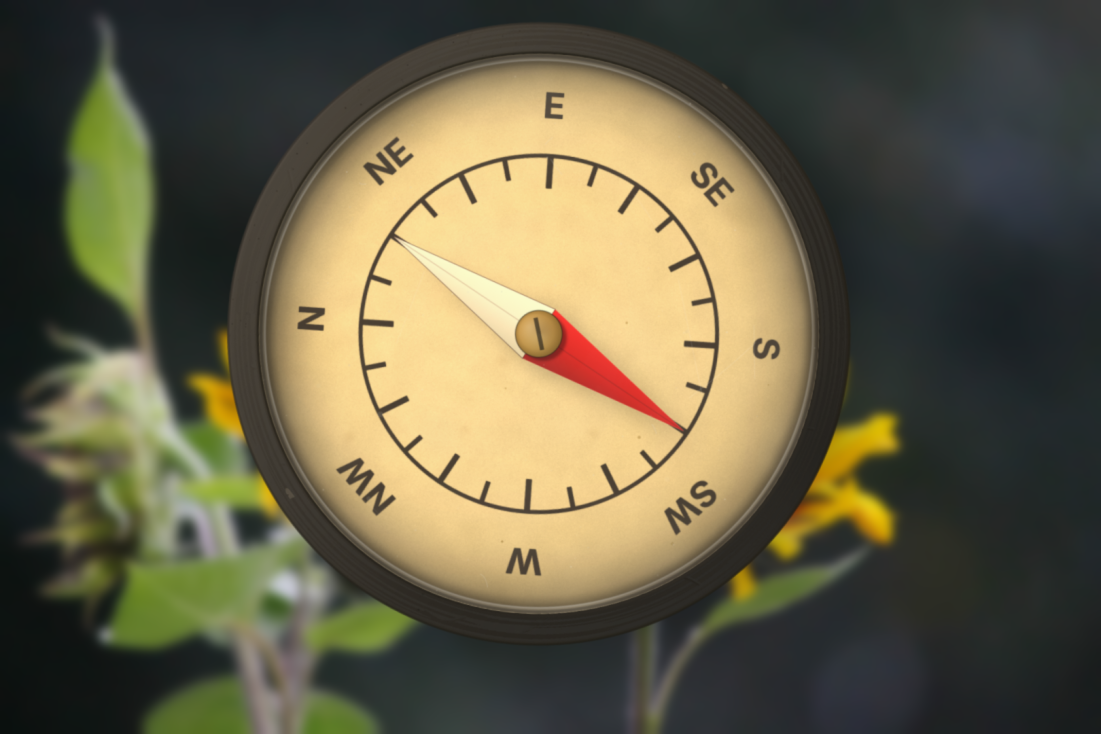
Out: value=210 unit=°
